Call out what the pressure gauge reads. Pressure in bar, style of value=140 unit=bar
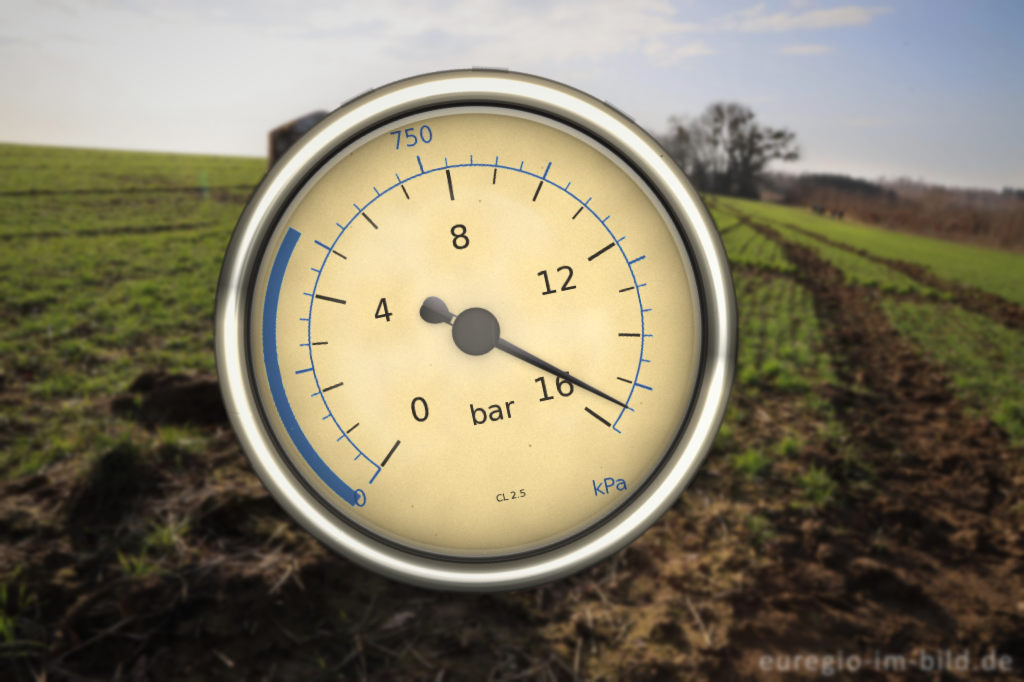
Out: value=15.5 unit=bar
